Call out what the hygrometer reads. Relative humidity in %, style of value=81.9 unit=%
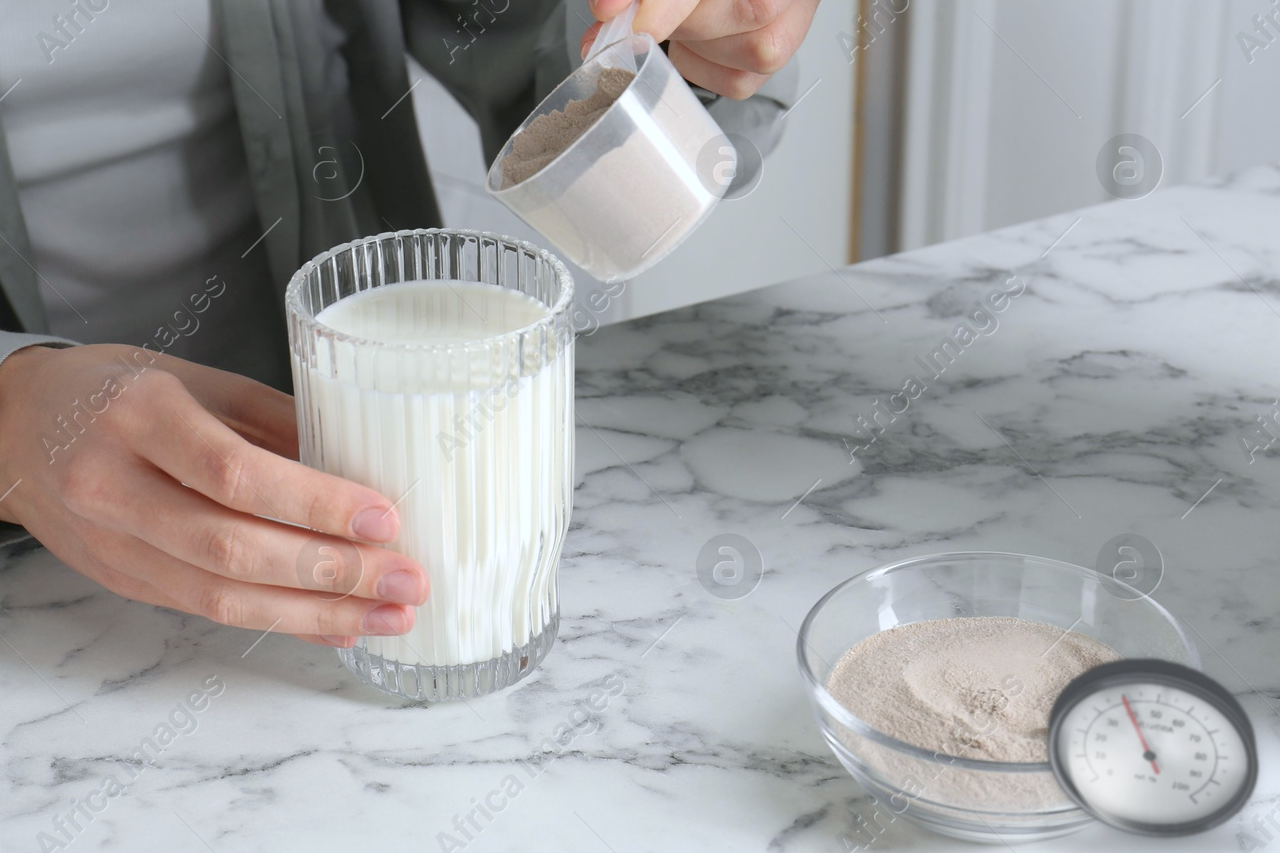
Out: value=40 unit=%
